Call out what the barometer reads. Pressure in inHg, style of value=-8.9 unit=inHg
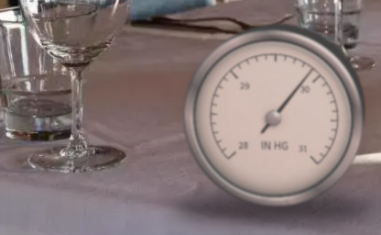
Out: value=29.9 unit=inHg
